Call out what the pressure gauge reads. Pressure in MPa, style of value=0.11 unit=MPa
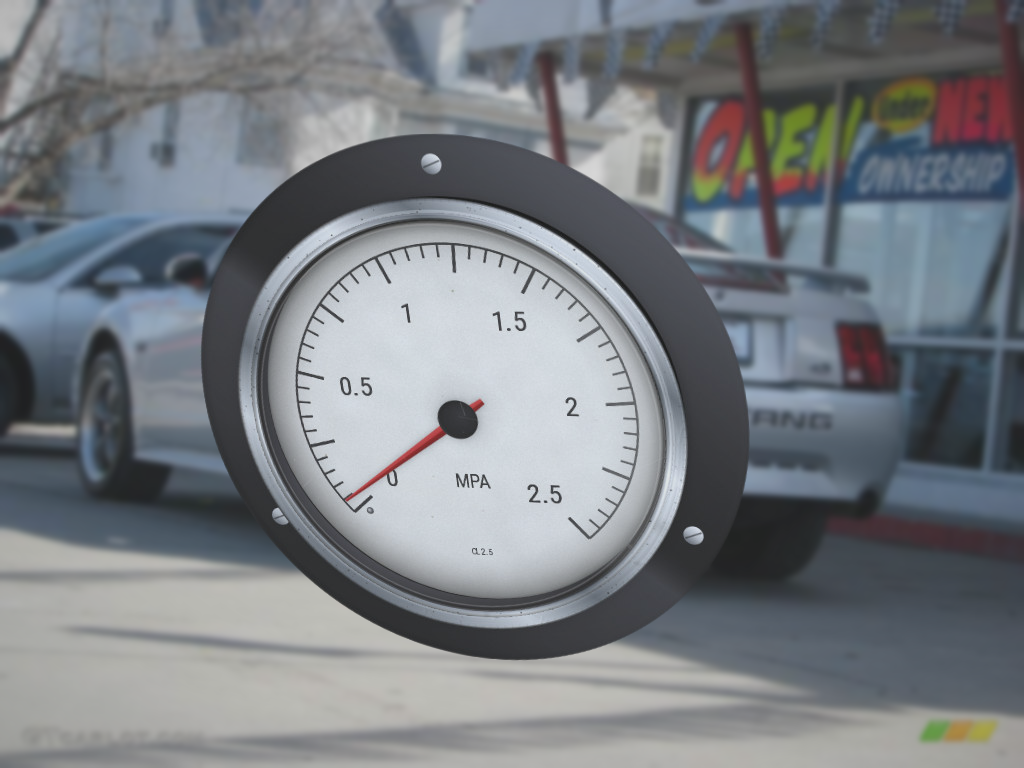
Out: value=0.05 unit=MPa
